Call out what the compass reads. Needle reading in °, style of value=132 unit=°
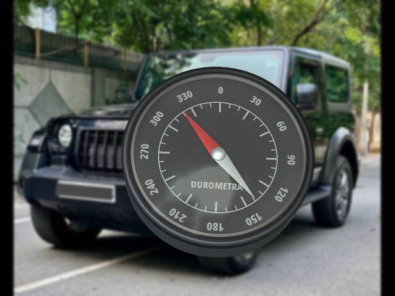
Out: value=320 unit=°
